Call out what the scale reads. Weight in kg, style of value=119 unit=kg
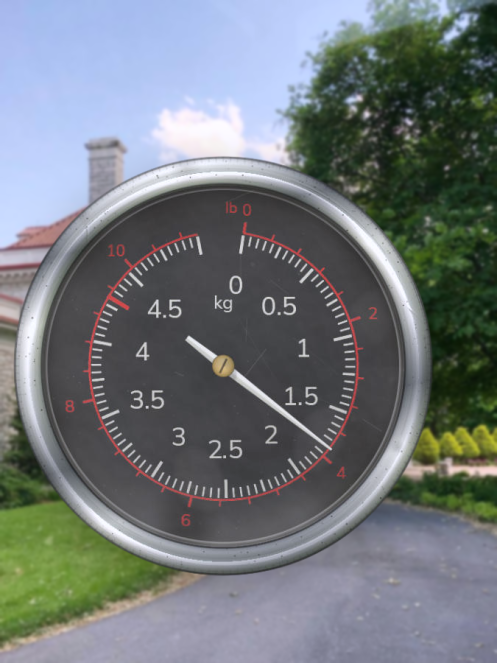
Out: value=1.75 unit=kg
